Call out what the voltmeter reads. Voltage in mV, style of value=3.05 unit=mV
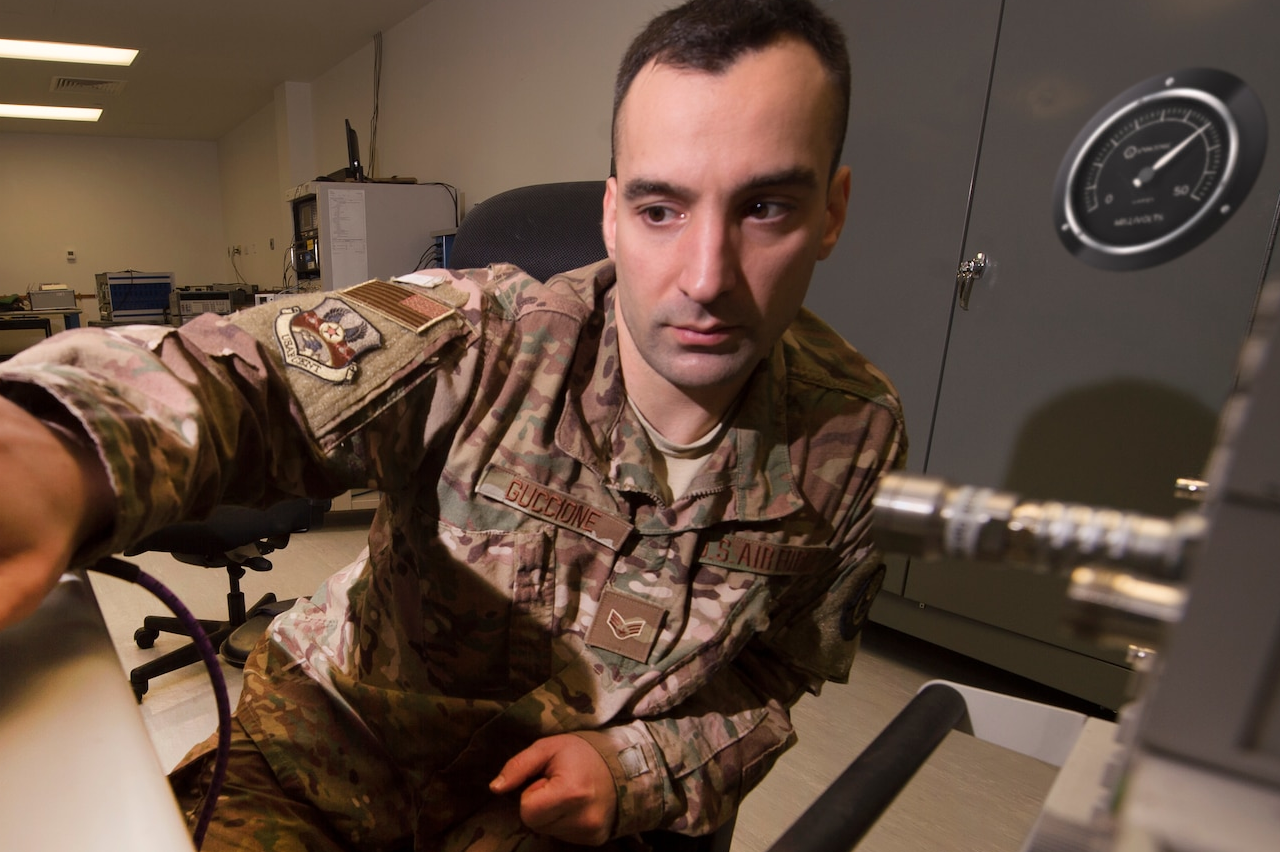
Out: value=35 unit=mV
